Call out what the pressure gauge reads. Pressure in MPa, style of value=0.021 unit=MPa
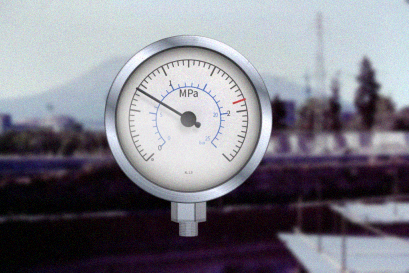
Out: value=0.7 unit=MPa
